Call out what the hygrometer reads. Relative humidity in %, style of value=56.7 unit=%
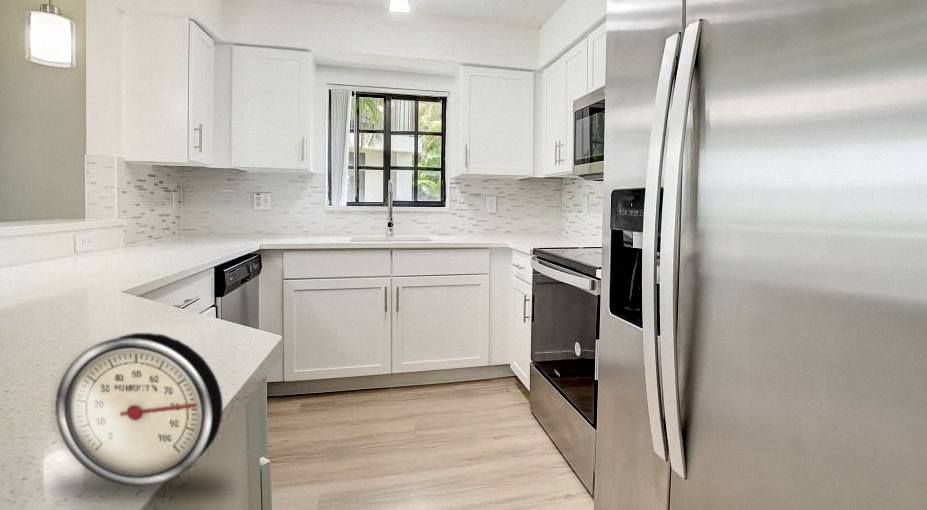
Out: value=80 unit=%
